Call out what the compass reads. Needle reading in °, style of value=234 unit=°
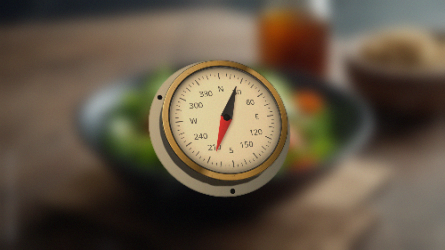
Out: value=205 unit=°
